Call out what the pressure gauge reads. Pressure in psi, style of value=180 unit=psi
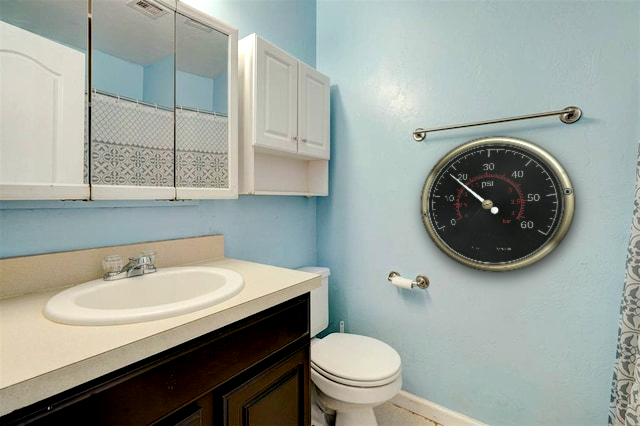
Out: value=18 unit=psi
